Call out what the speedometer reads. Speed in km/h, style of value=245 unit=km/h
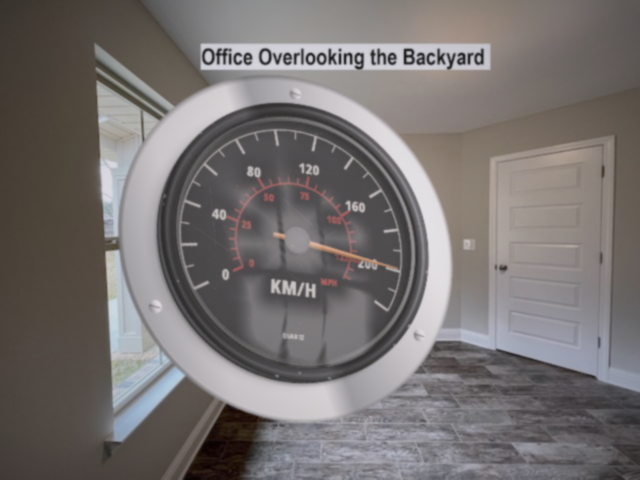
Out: value=200 unit=km/h
